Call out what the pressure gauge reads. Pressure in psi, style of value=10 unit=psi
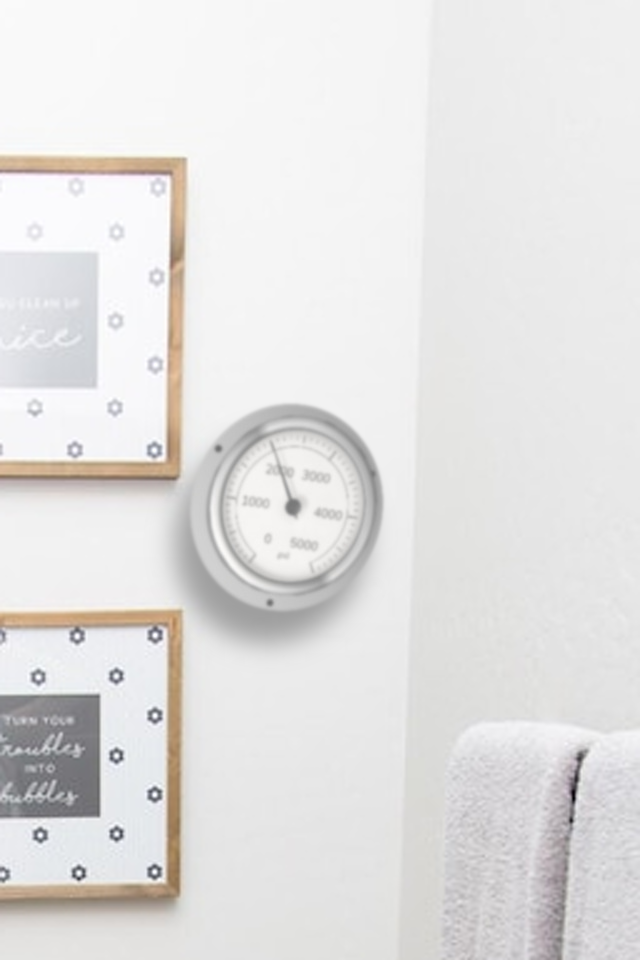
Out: value=2000 unit=psi
